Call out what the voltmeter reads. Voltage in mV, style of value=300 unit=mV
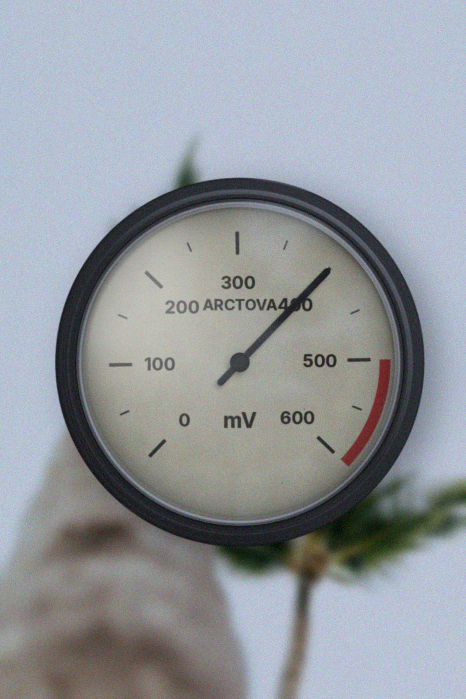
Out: value=400 unit=mV
